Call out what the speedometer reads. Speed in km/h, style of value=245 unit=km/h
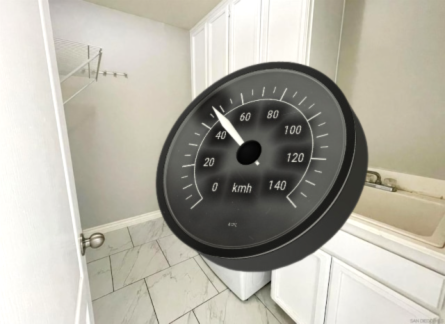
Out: value=47.5 unit=km/h
